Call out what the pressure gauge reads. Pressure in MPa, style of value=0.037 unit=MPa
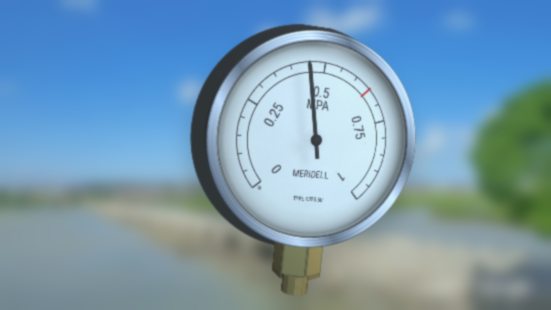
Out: value=0.45 unit=MPa
